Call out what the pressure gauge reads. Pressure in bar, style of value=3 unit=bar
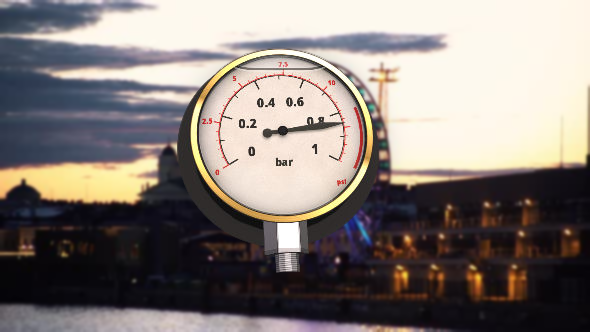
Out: value=0.85 unit=bar
